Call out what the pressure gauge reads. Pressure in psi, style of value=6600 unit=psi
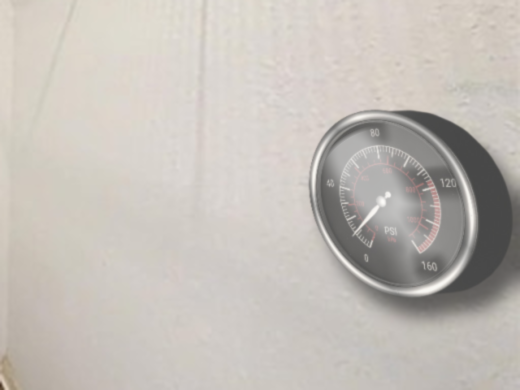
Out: value=10 unit=psi
